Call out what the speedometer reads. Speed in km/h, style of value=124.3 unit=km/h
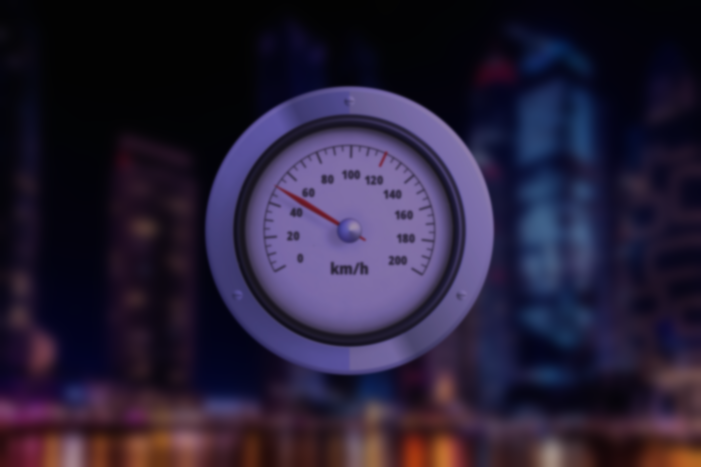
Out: value=50 unit=km/h
